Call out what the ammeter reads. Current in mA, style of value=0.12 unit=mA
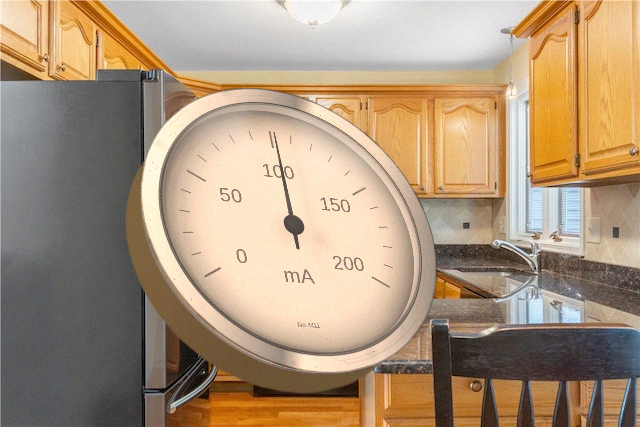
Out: value=100 unit=mA
